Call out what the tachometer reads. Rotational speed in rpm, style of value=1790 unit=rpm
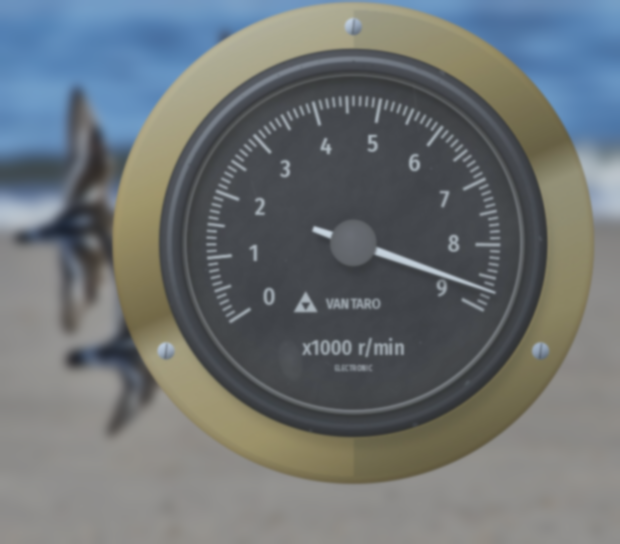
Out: value=8700 unit=rpm
